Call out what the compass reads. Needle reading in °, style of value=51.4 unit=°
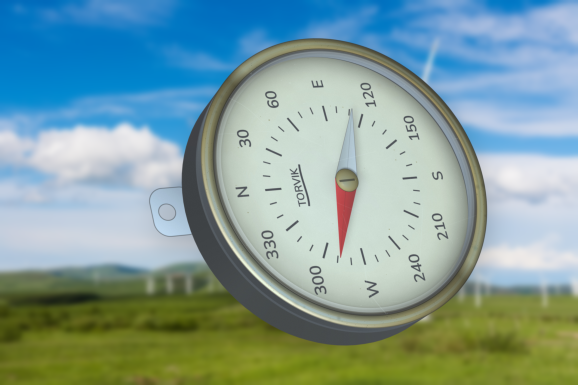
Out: value=290 unit=°
